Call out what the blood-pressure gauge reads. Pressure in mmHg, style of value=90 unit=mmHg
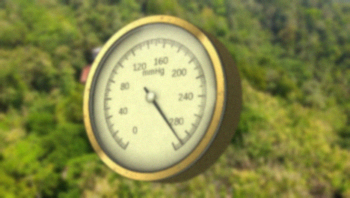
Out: value=290 unit=mmHg
